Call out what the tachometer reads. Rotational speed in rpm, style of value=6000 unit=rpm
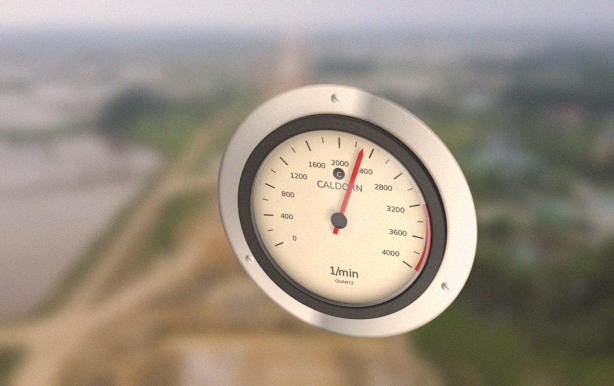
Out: value=2300 unit=rpm
